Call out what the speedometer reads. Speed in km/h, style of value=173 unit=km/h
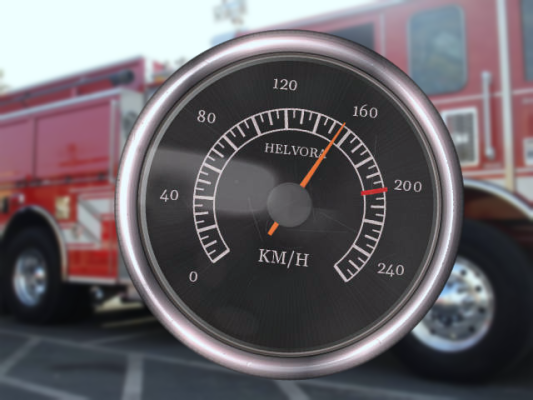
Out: value=155 unit=km/h
